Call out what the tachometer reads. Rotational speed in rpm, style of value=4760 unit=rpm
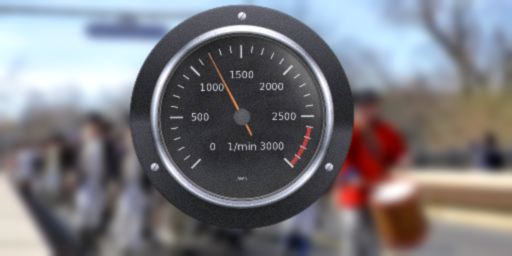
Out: value=1200 unit=rpm
